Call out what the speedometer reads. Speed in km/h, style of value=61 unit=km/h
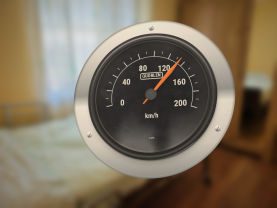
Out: value=135 unit=km/h
